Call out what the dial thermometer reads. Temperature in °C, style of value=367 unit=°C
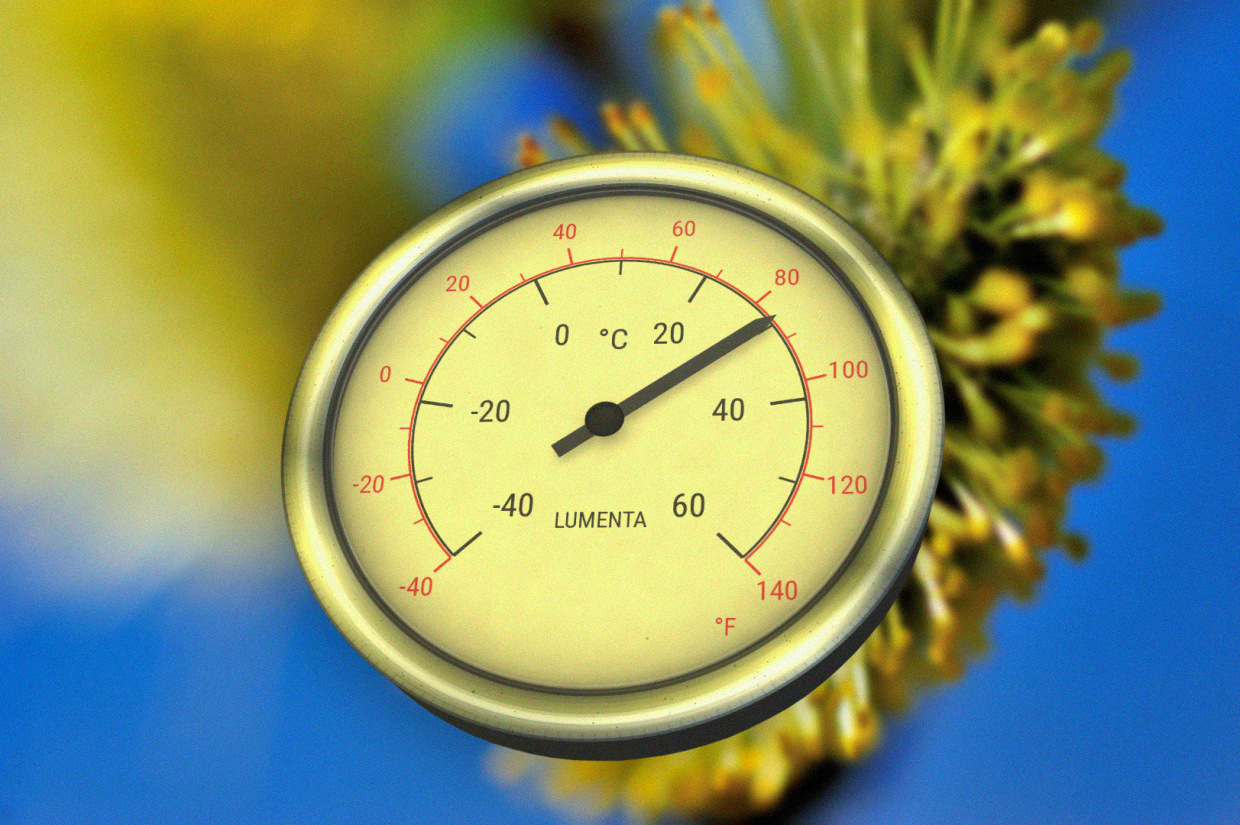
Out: value=30 unit=°C
